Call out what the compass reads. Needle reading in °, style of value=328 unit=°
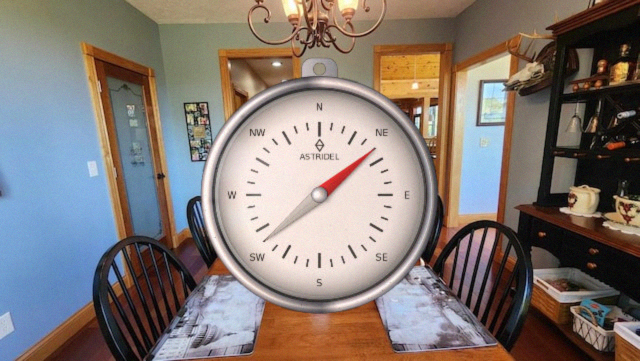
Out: value=50 unit=°
